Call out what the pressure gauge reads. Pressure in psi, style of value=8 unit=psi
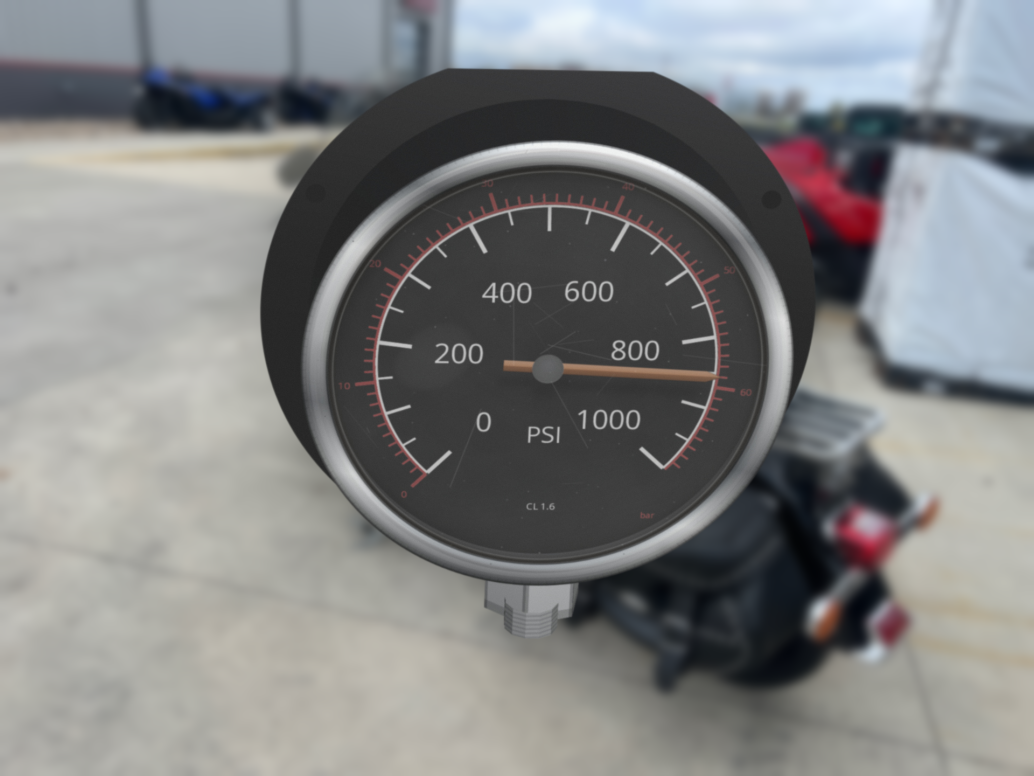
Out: value=850 unit=psi
